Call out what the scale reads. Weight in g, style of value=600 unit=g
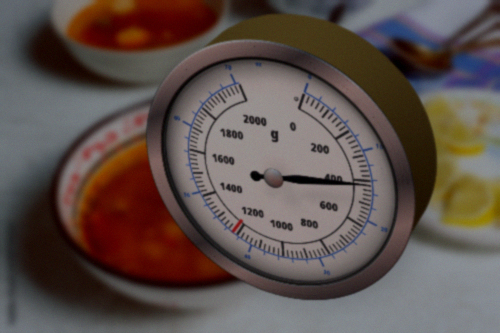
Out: value=400 unit=g
